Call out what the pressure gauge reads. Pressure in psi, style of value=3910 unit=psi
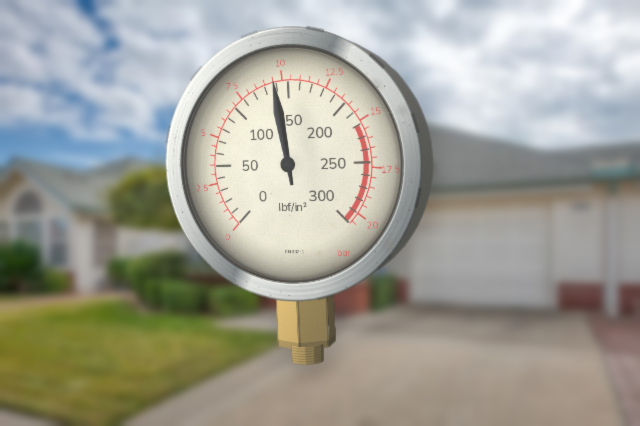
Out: value=140 unit=psi
